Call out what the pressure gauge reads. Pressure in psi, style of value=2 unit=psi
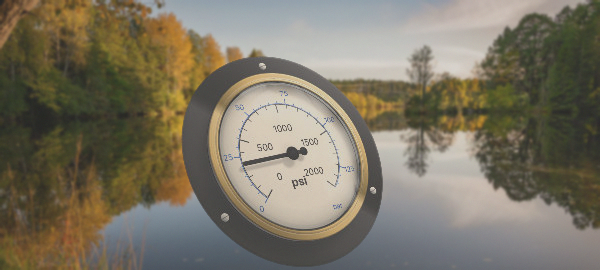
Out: value=300 unit=psi
